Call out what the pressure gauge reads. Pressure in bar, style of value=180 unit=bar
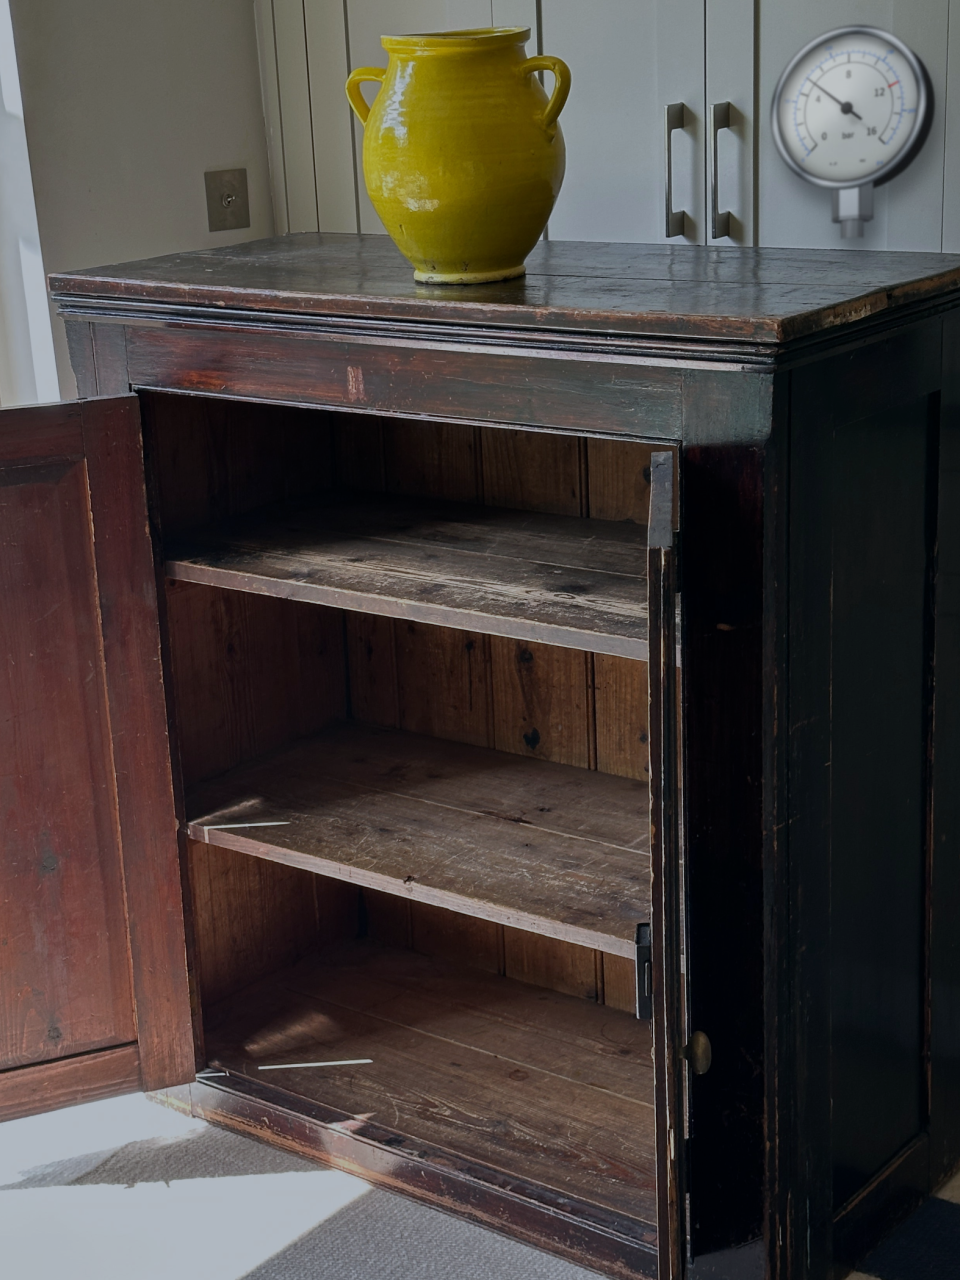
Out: value=5 unit=bar
